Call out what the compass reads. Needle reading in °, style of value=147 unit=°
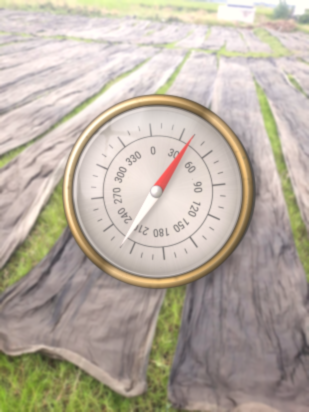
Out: value=40 unit=°
